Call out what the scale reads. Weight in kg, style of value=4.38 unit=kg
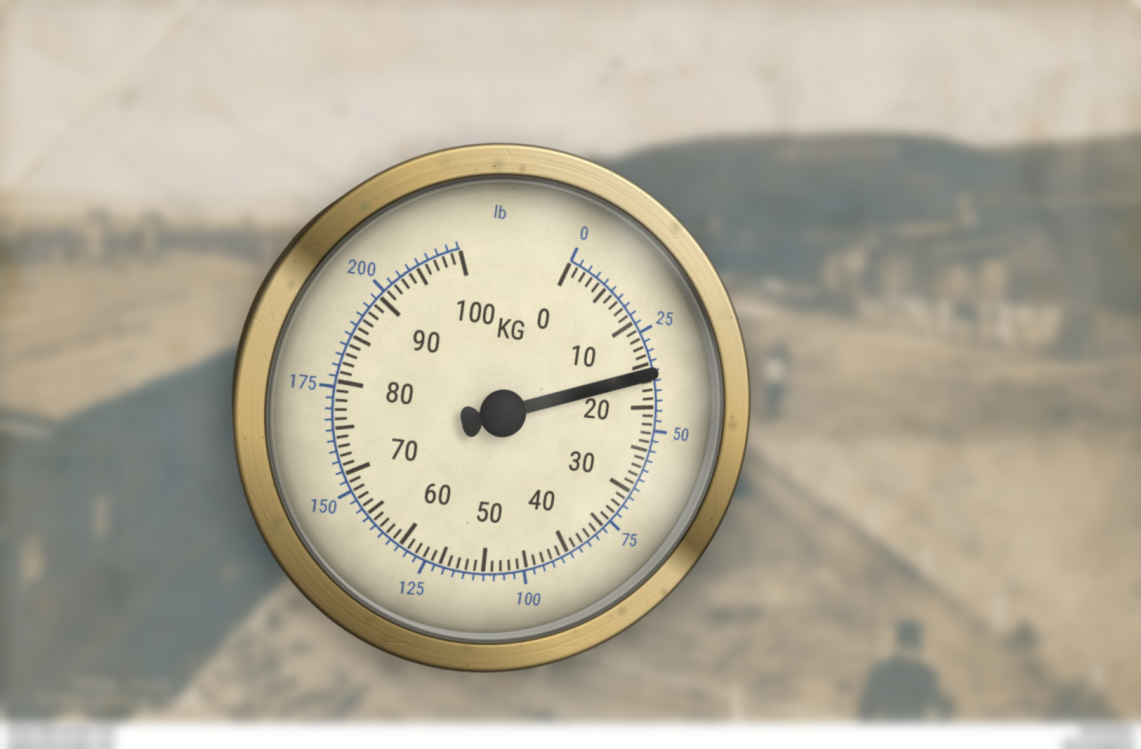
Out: value=16 unit=kg
